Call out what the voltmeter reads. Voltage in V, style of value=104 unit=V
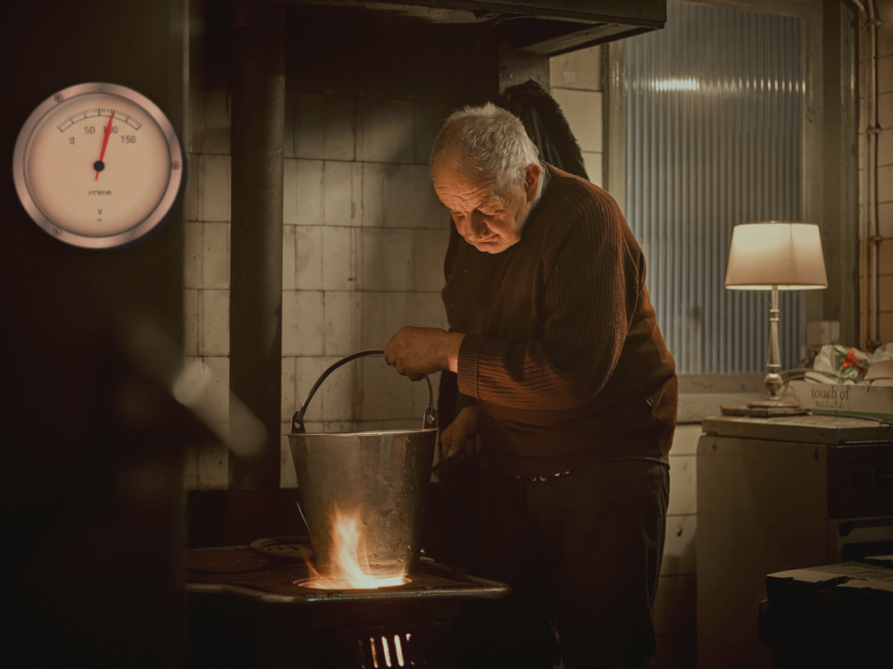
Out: value=100 unit=V
